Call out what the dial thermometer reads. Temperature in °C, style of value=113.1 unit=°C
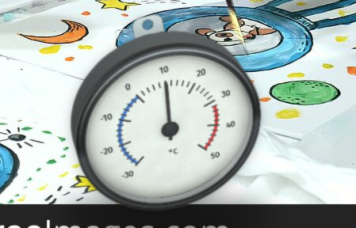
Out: value=10 unit=°C
